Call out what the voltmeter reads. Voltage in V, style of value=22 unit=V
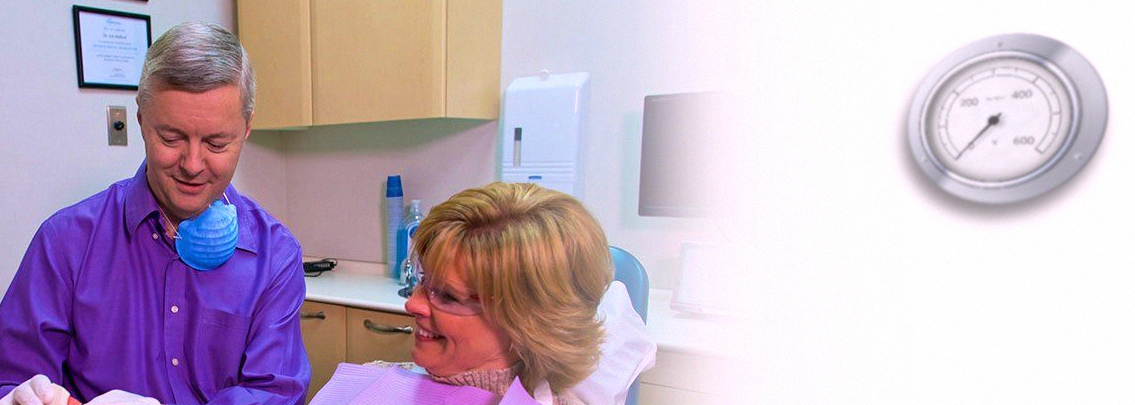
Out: value=0 unit=V
